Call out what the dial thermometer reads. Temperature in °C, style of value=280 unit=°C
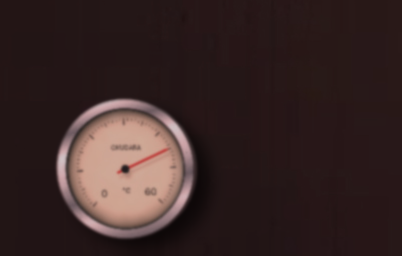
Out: value=45 unit=°C
